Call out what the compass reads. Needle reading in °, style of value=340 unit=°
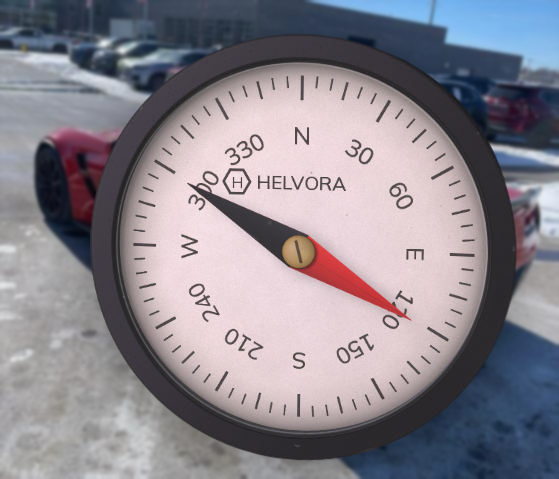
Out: value=120 unit=°
